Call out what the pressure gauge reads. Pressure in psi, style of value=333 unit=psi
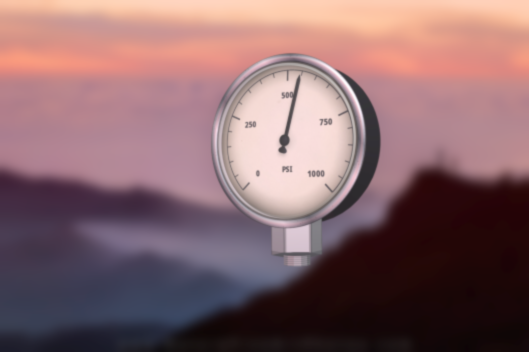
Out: value=550 unit=psi
